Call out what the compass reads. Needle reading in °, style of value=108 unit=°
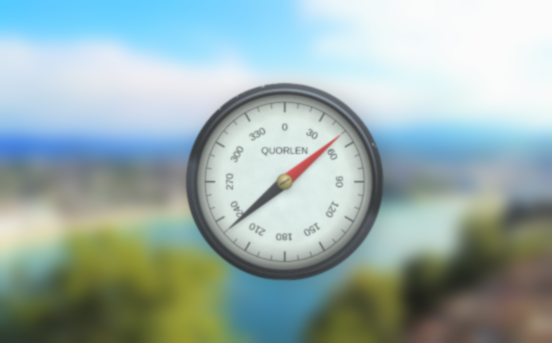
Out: value=50 unit=°
